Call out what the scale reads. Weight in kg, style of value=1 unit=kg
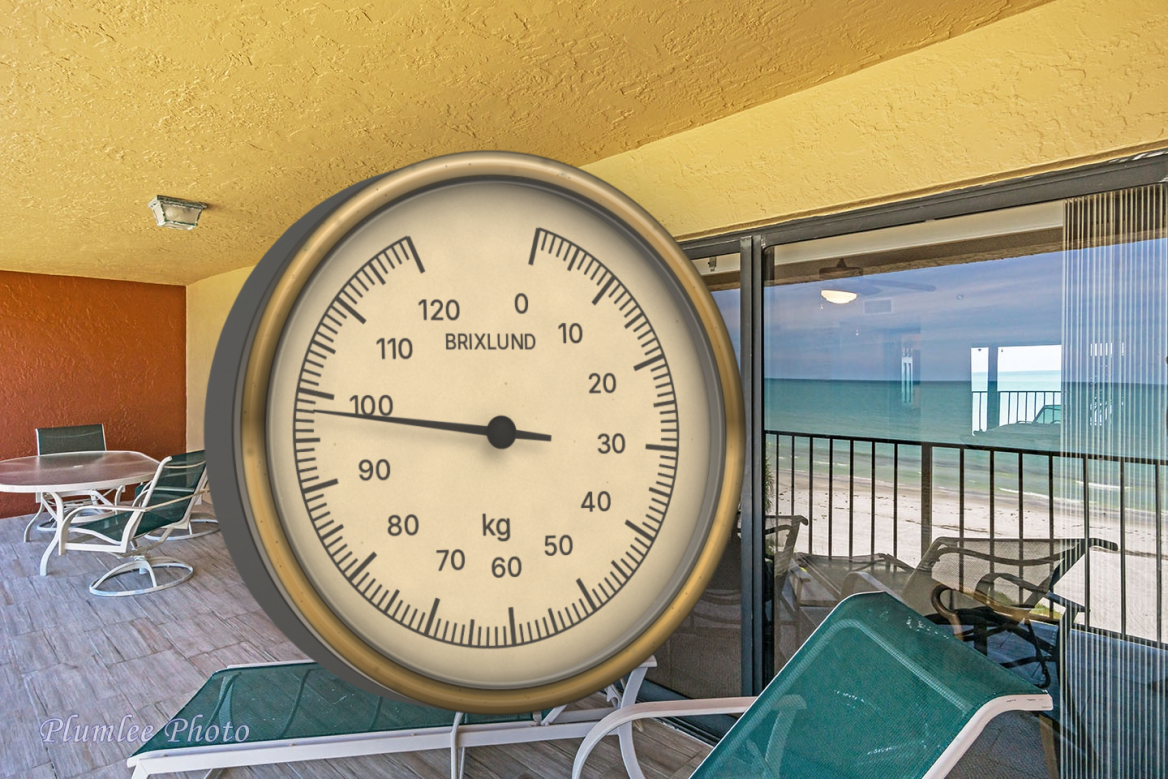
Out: value=98 unit=kg
